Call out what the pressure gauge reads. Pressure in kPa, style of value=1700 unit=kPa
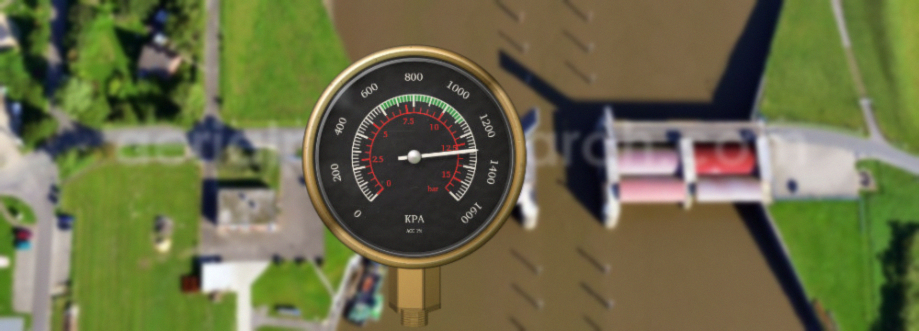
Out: value=1300 unit=kPa
